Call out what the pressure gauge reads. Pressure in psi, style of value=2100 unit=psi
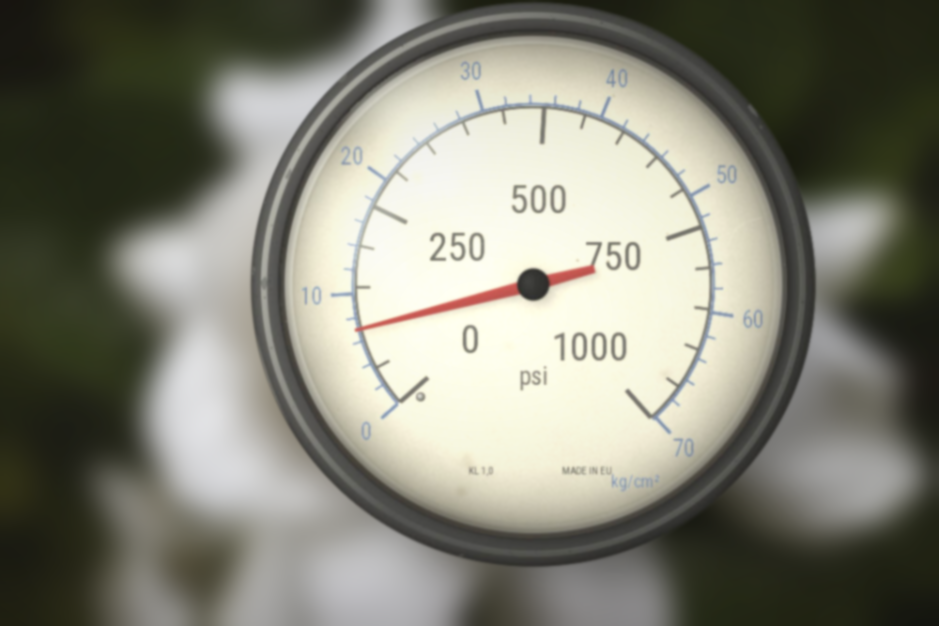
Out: value=100 unit=psi
